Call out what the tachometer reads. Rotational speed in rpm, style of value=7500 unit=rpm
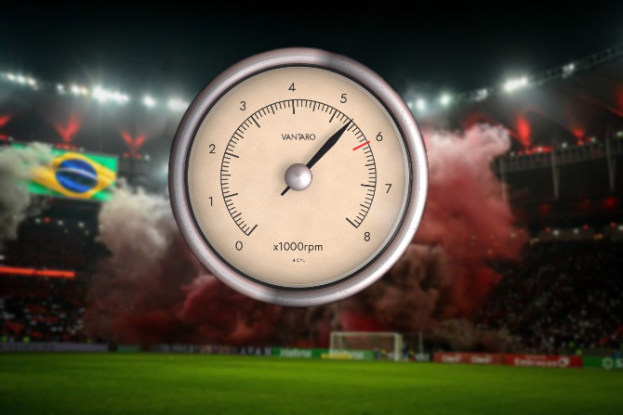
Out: value=5400 unit=rpm
